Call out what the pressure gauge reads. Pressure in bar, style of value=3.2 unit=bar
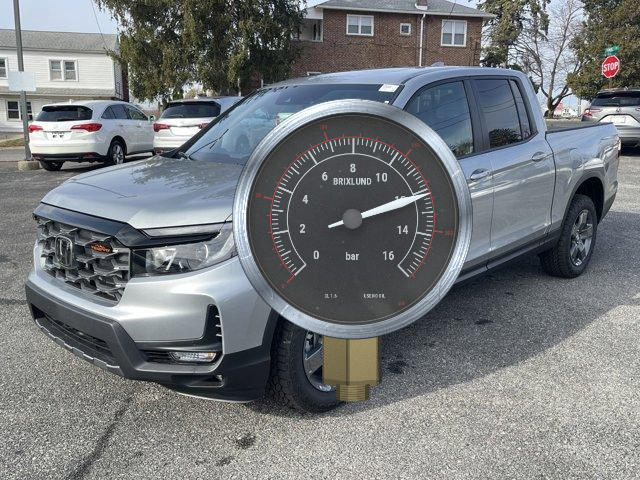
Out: value=12.2 unit=bar
